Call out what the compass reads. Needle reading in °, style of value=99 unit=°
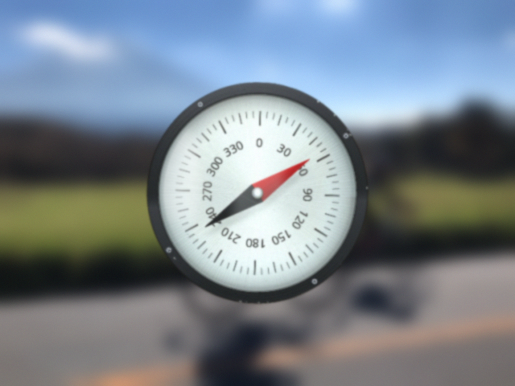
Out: value=55 unit=°
